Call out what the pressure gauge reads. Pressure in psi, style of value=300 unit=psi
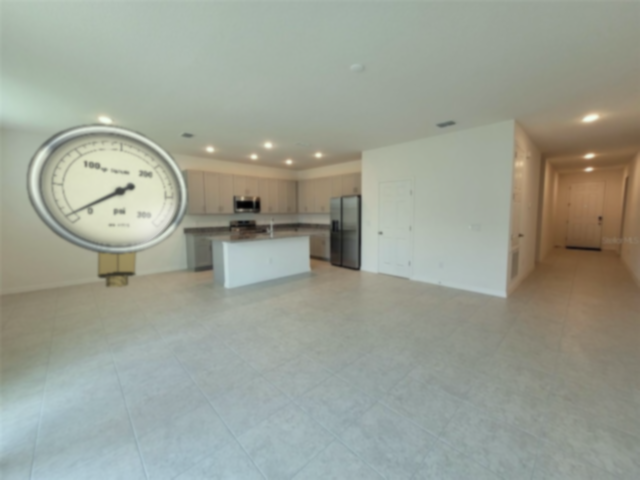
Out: value=10 unit=psi
